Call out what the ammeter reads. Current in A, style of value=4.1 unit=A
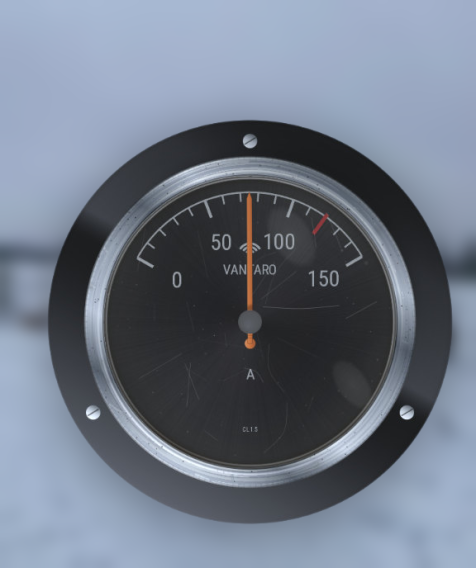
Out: value=75 unit=A
